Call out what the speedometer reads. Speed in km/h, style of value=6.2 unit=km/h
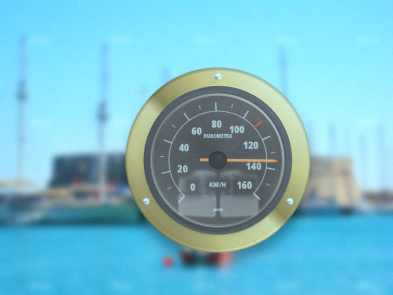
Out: value=135 unit=km/h
